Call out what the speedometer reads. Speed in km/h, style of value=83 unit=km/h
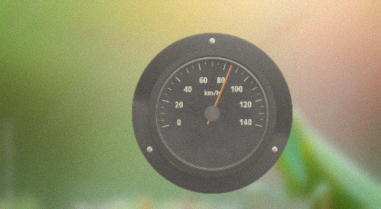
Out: value=85 unit=km/h
